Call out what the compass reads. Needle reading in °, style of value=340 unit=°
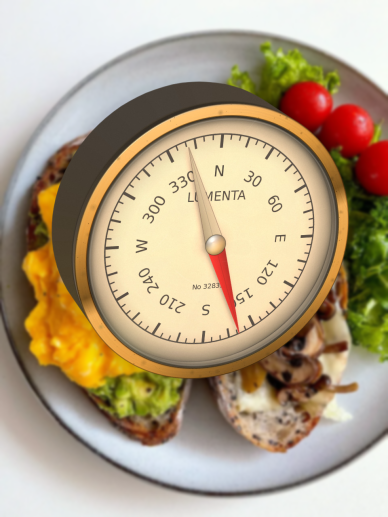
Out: value=160 unit=°
